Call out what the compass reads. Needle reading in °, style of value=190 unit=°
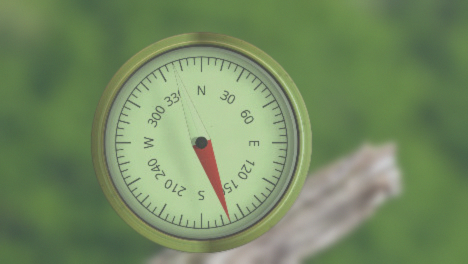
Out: value=160 unit=°
